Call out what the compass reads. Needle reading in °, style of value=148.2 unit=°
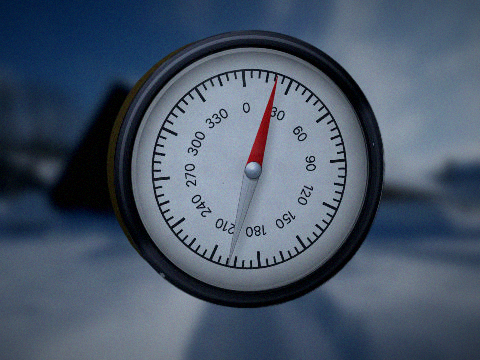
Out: value=20 unit=°
